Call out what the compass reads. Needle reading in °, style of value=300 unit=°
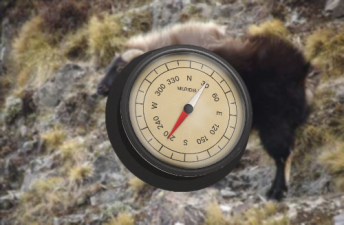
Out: value=210 unit=°
